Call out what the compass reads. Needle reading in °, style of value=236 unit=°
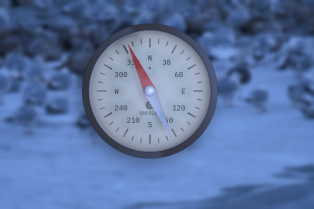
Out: value=335 unit=°
